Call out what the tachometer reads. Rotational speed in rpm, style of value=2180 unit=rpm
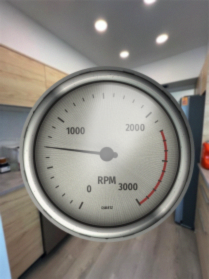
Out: value=700 unit=rpm
